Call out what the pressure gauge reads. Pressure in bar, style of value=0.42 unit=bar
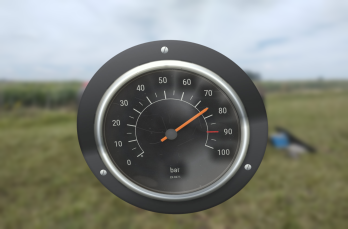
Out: value=75 unit=bar
